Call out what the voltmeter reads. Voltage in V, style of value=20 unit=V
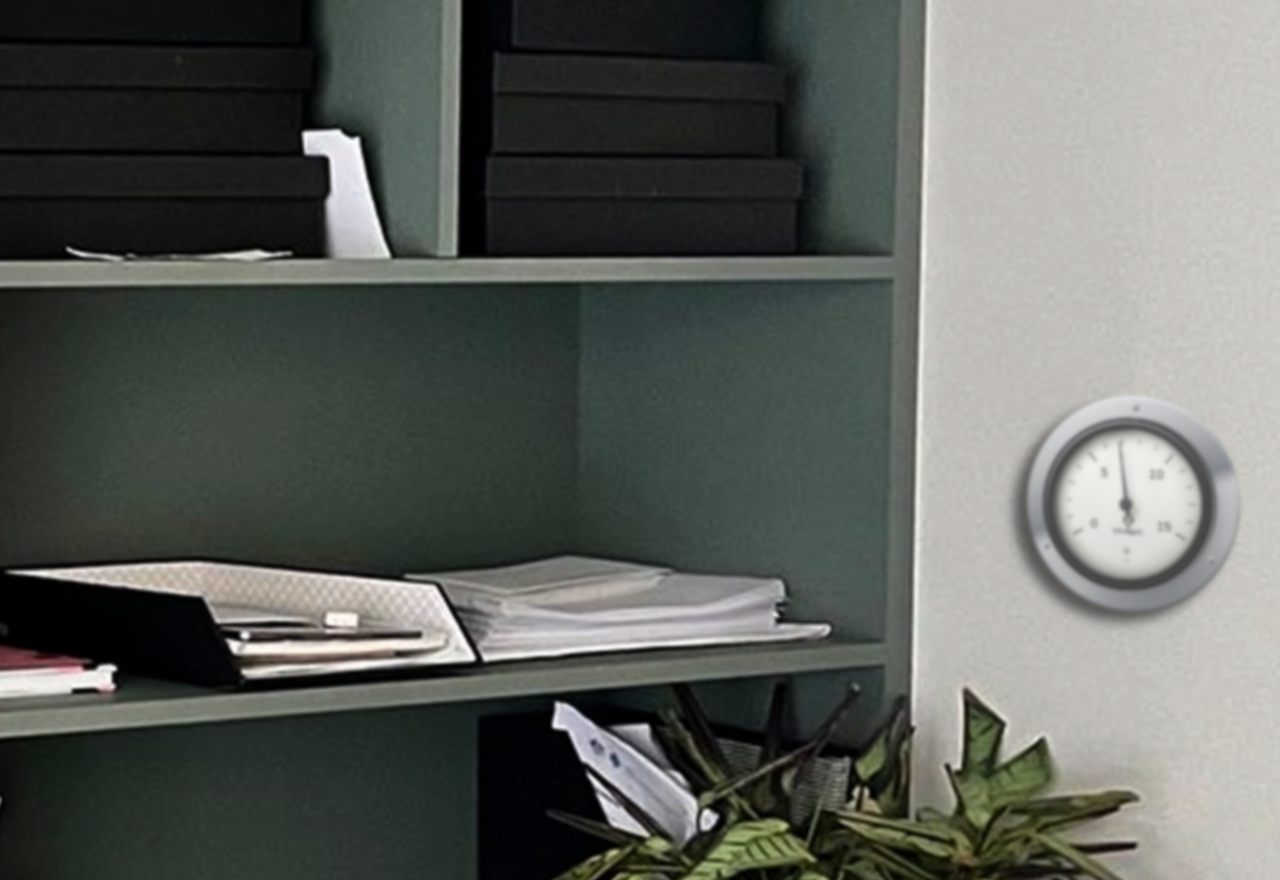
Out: value=7 unit=V
